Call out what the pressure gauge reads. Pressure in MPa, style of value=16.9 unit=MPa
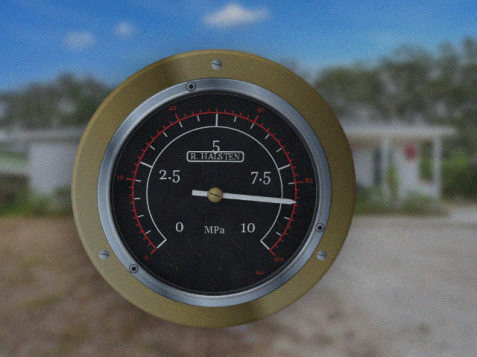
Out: value=8.5 unit=MPa
